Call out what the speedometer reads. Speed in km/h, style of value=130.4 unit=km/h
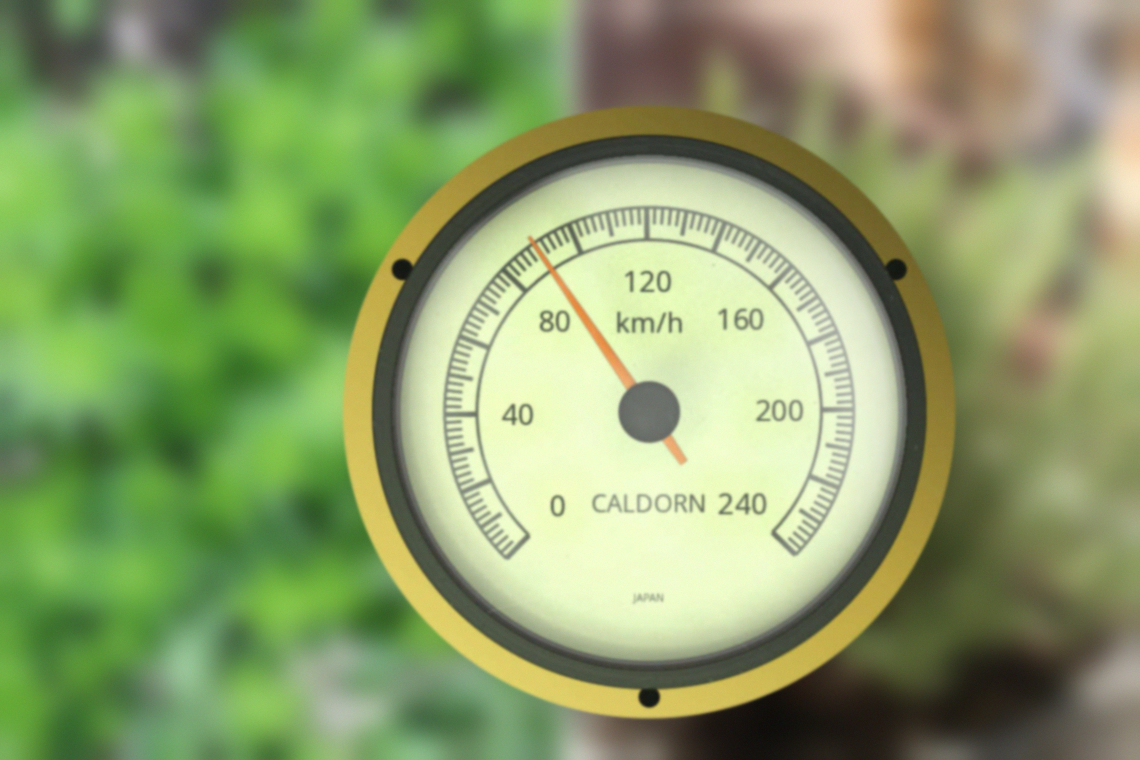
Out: value=90 unit=km/h
